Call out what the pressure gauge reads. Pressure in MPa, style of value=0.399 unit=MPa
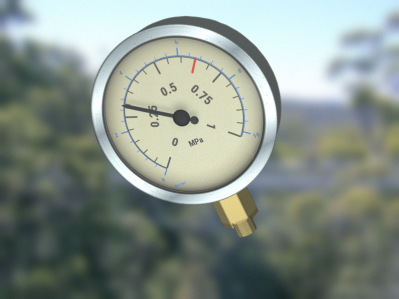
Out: value=0.3 unit=MPa
